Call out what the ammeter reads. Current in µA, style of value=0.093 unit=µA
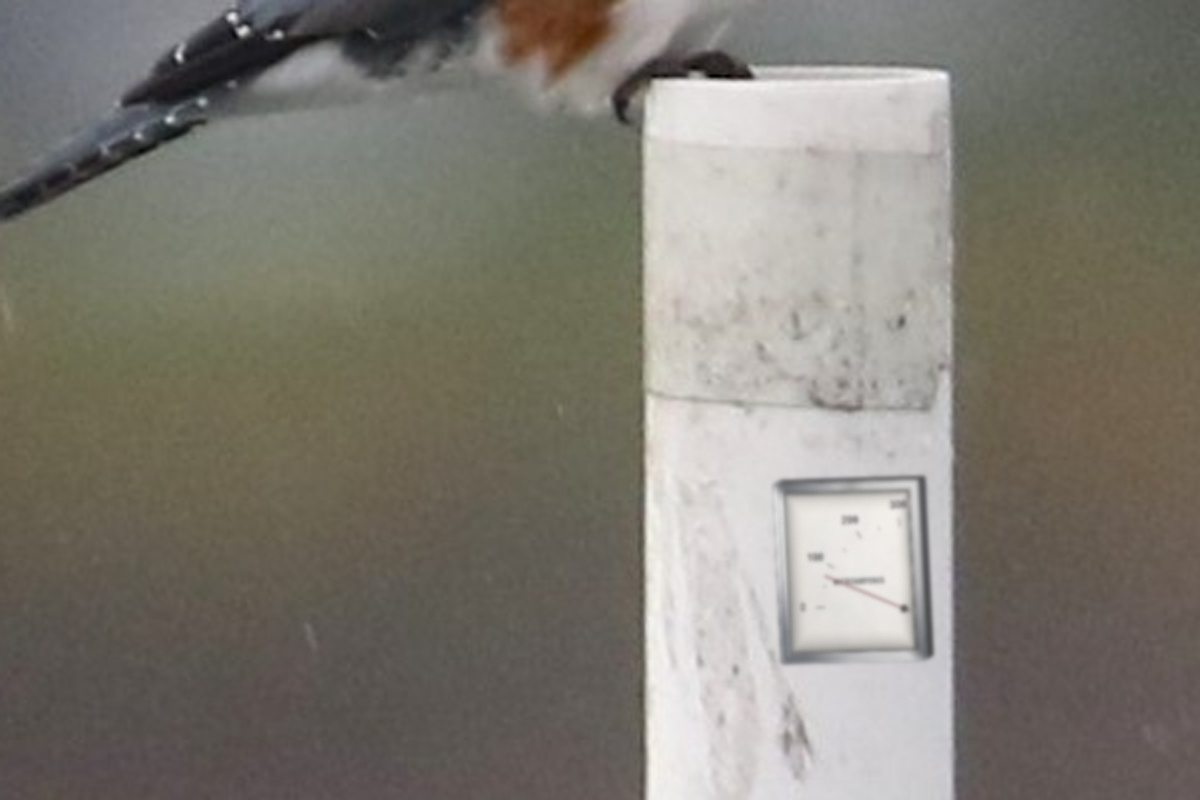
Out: value=75 unit=µA
